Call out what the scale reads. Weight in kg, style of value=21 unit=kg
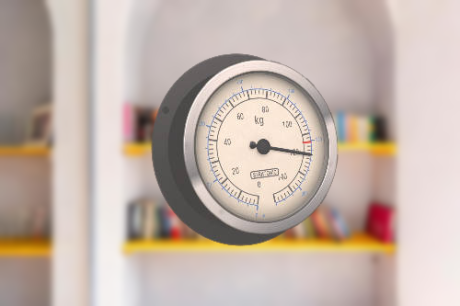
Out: value=120 unit=kg
